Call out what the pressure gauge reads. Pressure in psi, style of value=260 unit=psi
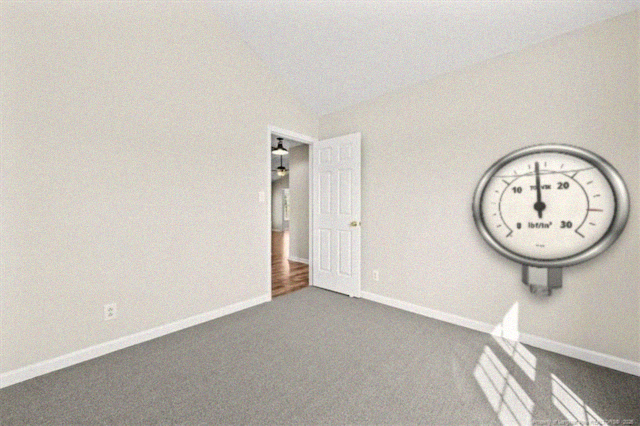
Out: value=15 unit=psi
